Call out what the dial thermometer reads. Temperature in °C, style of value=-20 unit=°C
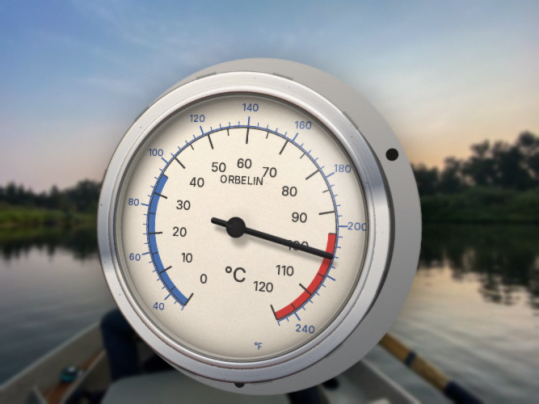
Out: value=100 unit=°C
